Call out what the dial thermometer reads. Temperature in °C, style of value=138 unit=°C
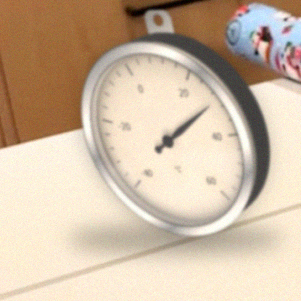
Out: value=30 unit=°C
